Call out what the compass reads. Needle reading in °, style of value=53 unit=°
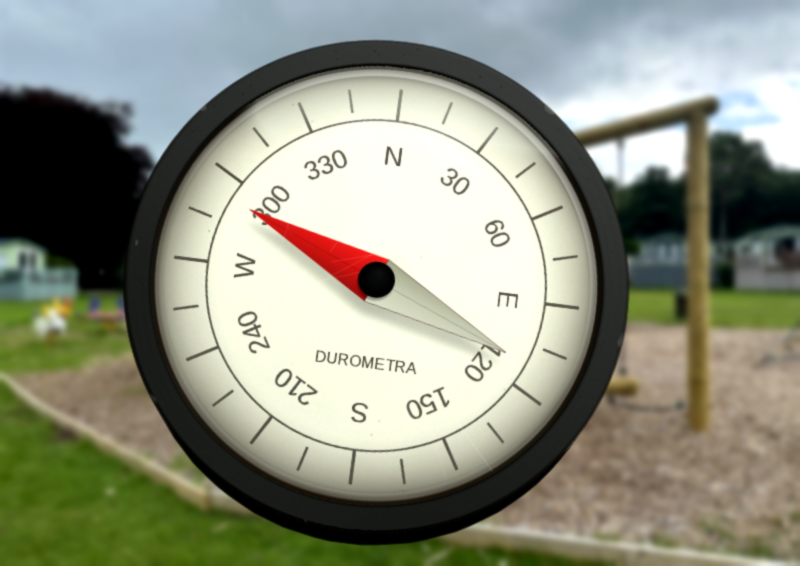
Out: value=292.5 unit=°
